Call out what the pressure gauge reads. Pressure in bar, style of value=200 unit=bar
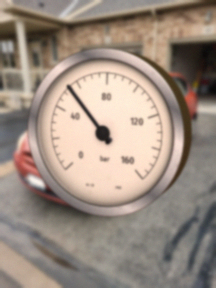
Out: value=55 unit=bar
